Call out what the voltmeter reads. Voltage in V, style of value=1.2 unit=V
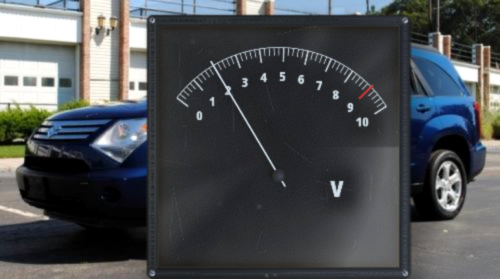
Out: value=2 unit=V
